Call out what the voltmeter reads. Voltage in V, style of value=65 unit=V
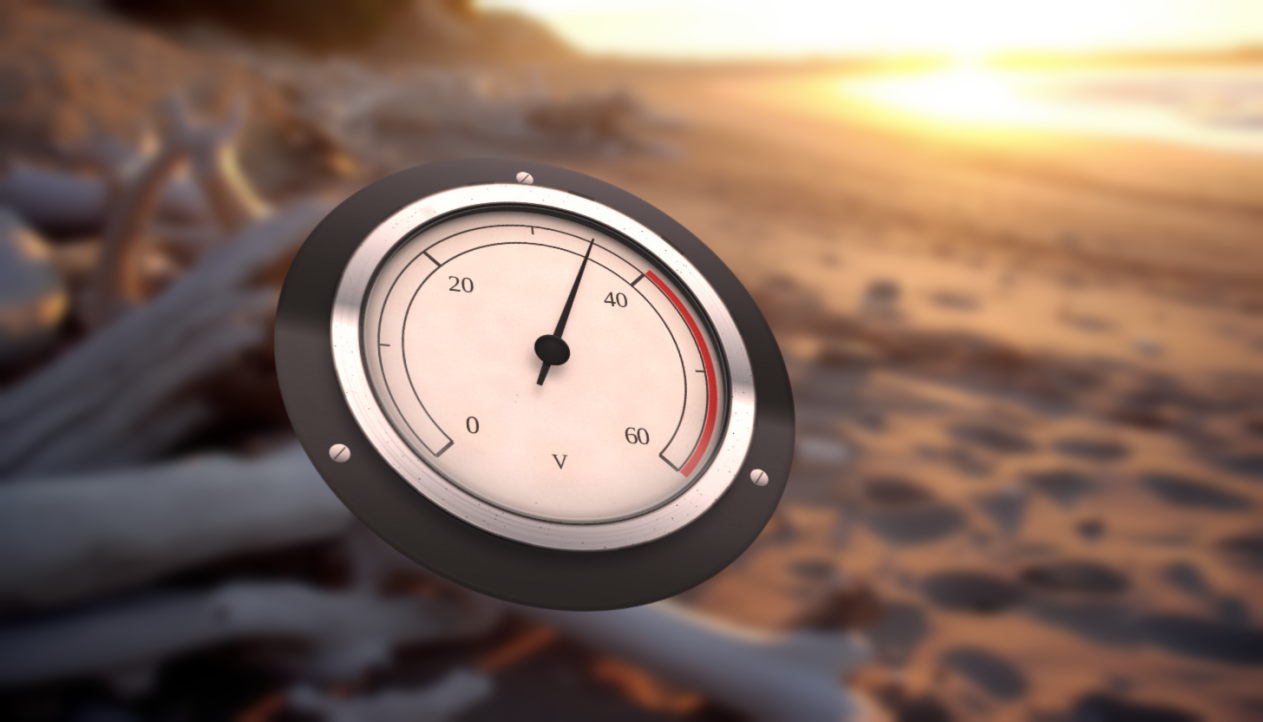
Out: value=35 unit=V
